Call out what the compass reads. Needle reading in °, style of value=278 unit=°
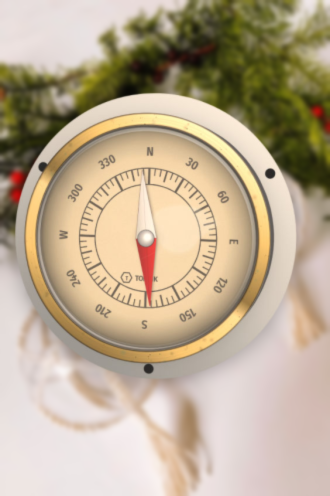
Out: value=175 unit=°
